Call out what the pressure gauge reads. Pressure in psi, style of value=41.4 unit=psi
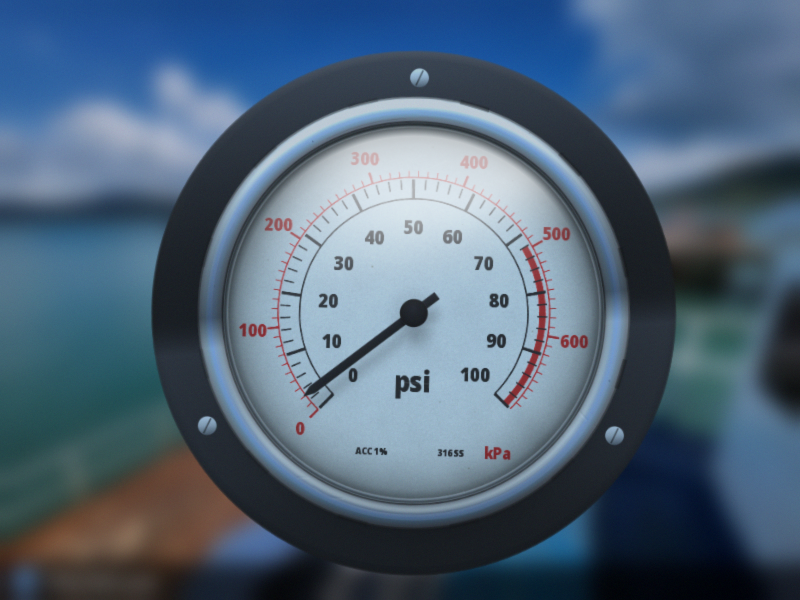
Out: value=3 unit=psi
